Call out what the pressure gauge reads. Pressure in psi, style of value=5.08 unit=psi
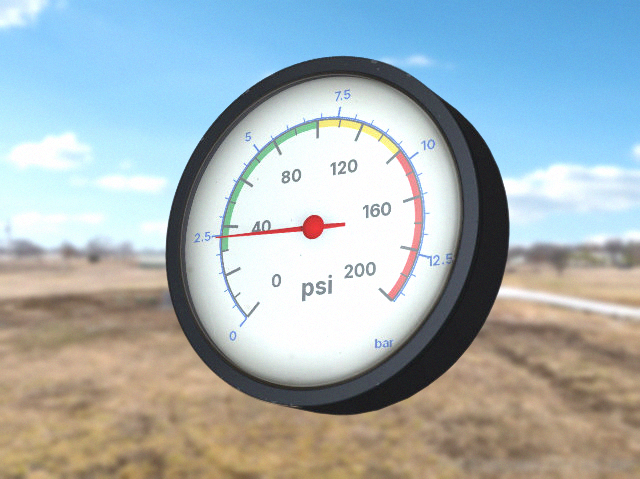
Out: value=35 unit=psi
